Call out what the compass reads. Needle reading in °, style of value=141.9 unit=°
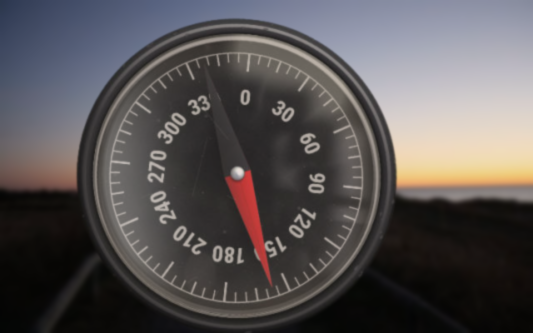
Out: value=157.5 unit=°
